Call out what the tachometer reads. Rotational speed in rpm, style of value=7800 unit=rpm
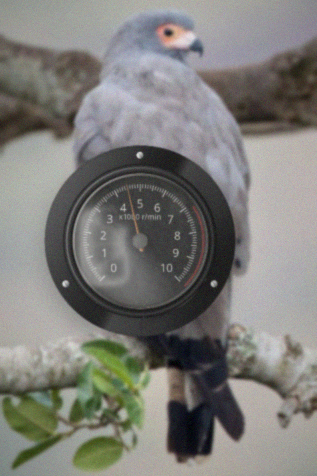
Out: value=4500 unit=rpm
